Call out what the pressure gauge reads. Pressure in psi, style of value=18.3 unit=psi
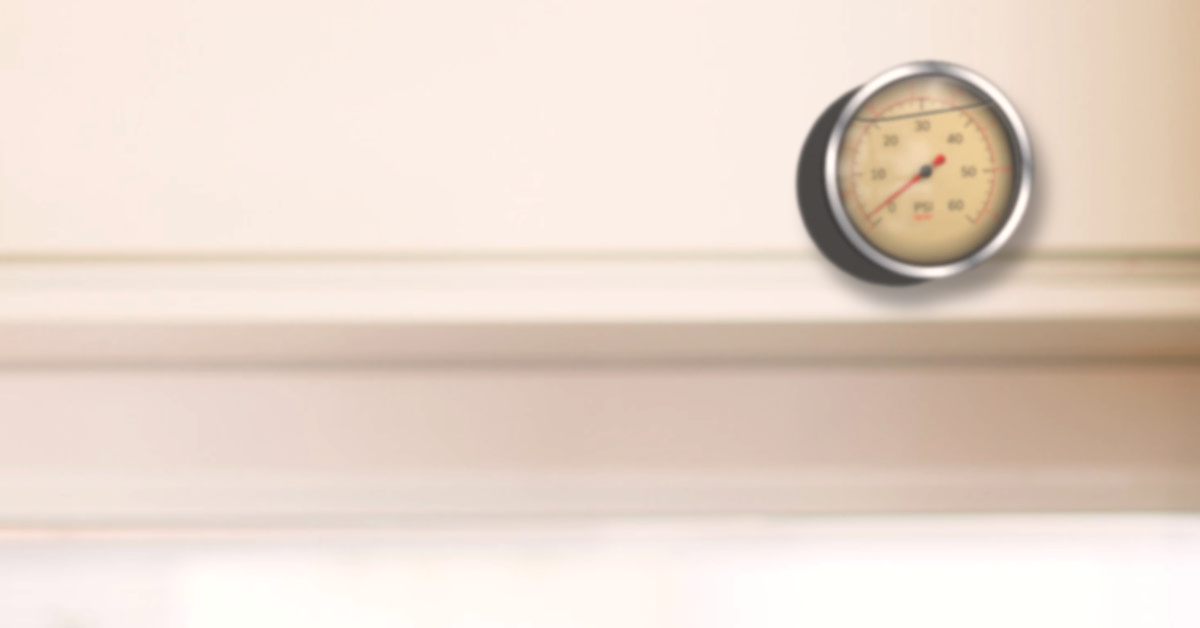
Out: value=2 unit=psi
